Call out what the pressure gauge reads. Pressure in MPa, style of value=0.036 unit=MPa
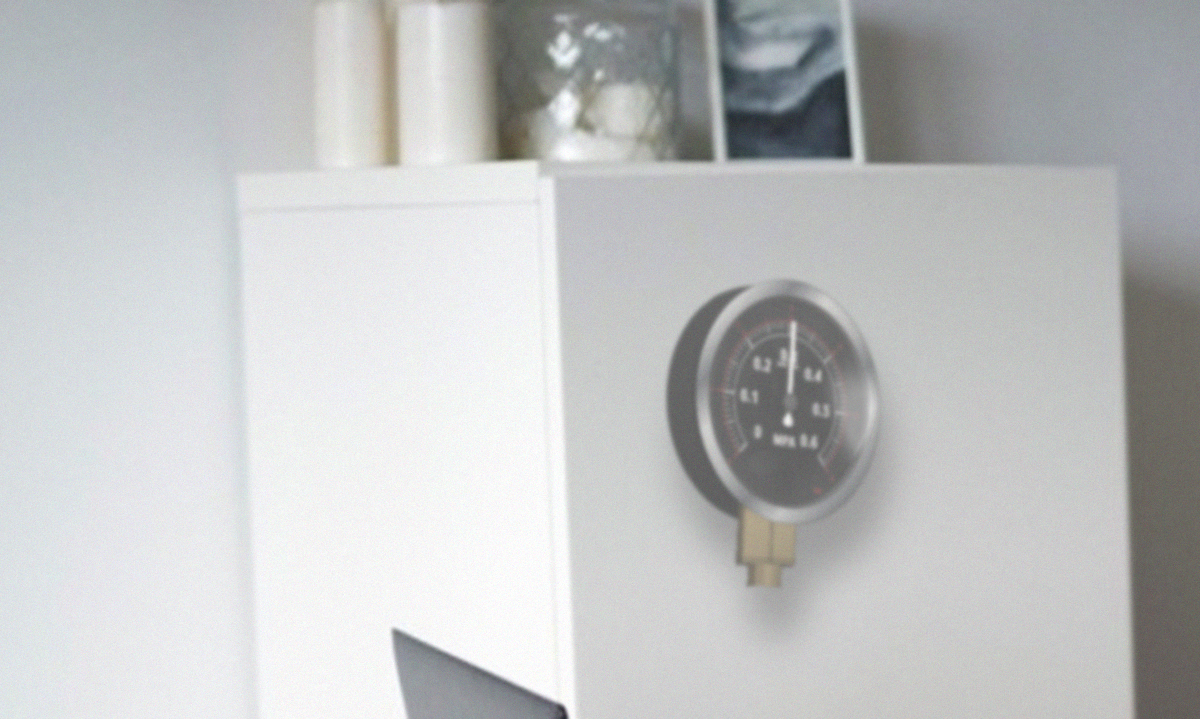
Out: value=0.3 unit=MPa
